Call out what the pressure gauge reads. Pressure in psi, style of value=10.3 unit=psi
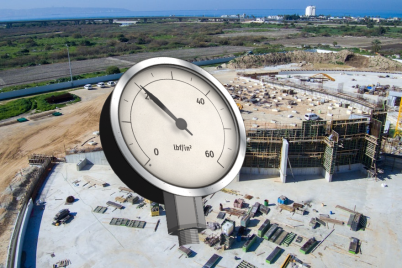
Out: value=20 unit=psi
